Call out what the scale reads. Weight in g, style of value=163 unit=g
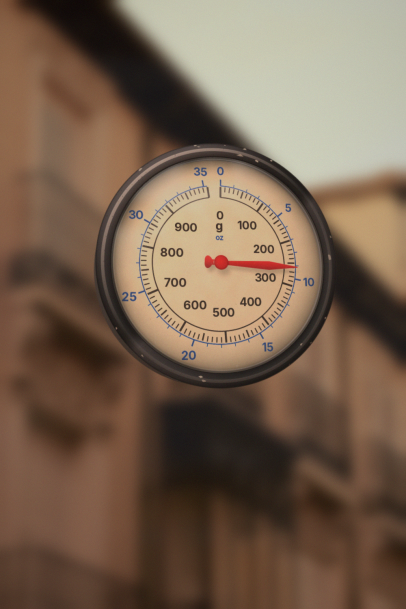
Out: value=260 unit=g
